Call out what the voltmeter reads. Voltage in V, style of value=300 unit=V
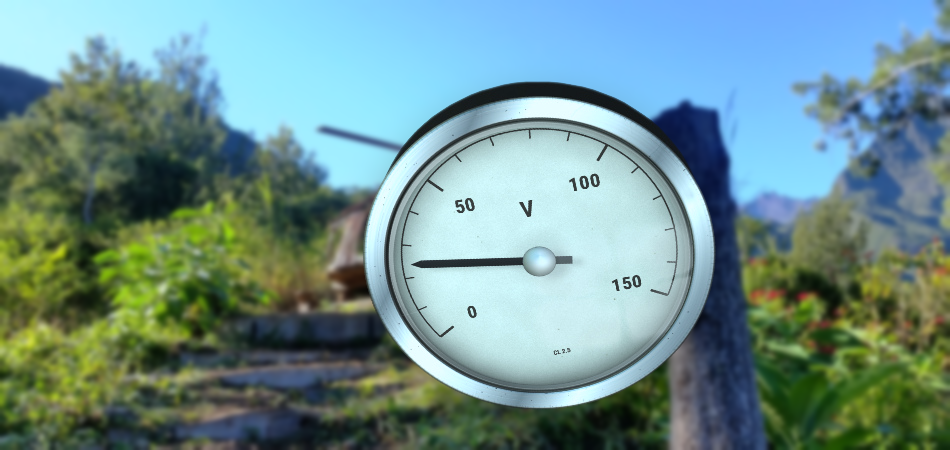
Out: value=25 unit=V
